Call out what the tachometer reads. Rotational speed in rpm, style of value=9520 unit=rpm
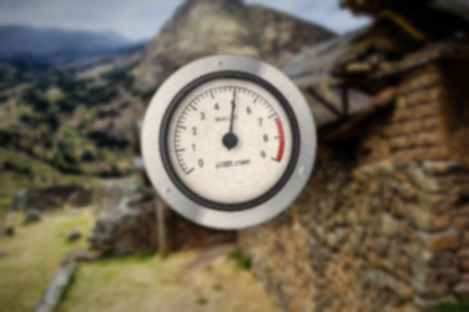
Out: value=5000 unit=rpm
